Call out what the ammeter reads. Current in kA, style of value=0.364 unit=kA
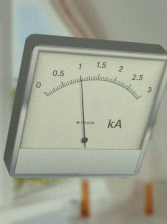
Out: value=1 unit=kA
